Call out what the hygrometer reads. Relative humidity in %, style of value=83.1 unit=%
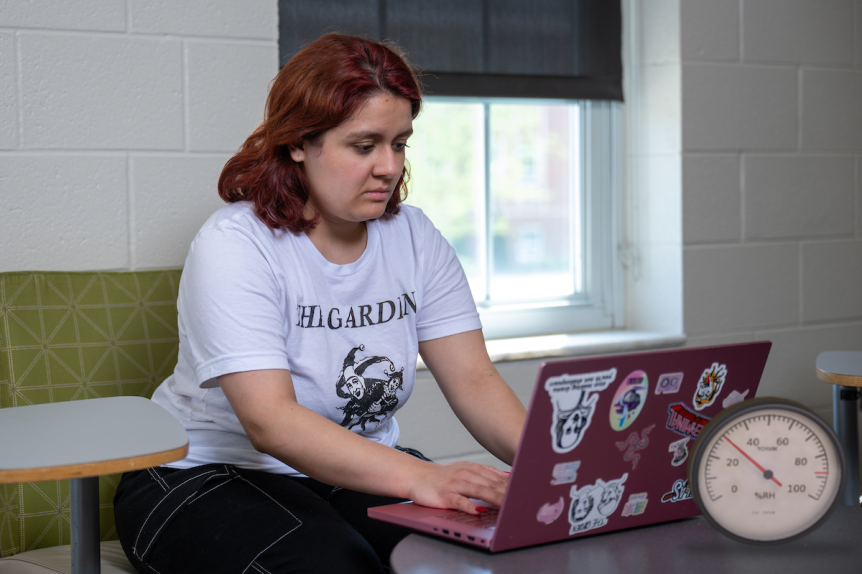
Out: value=30 unit=%
